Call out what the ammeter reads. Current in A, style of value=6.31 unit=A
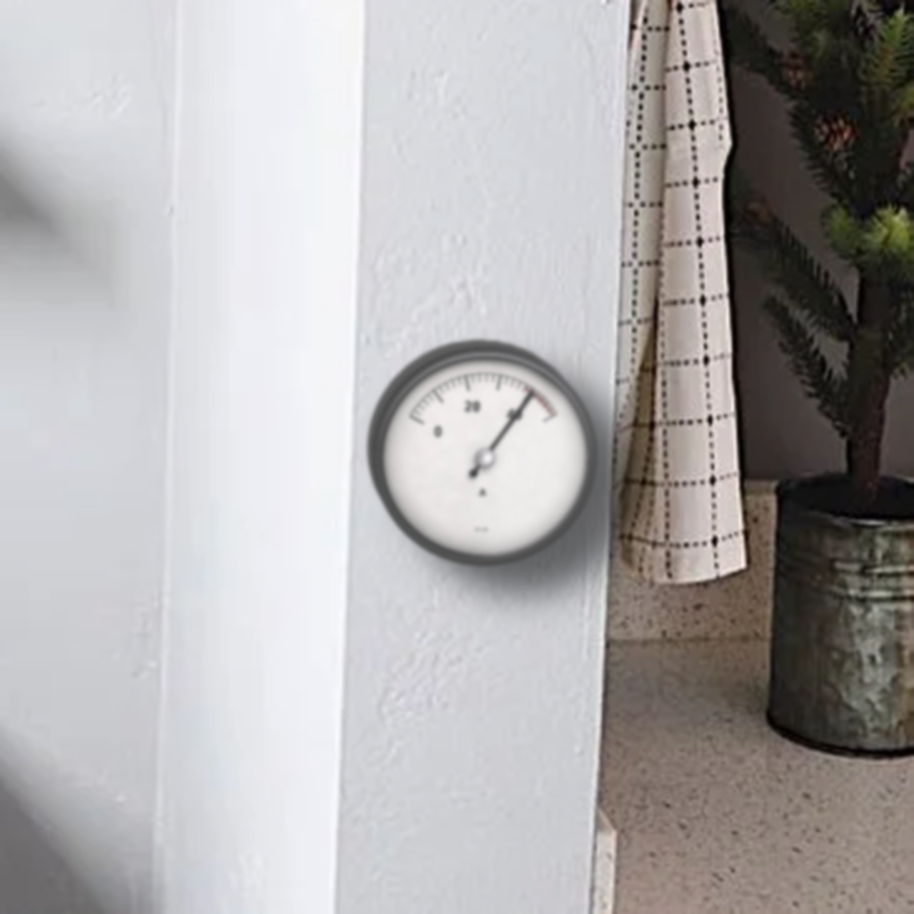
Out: value=40 unit=A
